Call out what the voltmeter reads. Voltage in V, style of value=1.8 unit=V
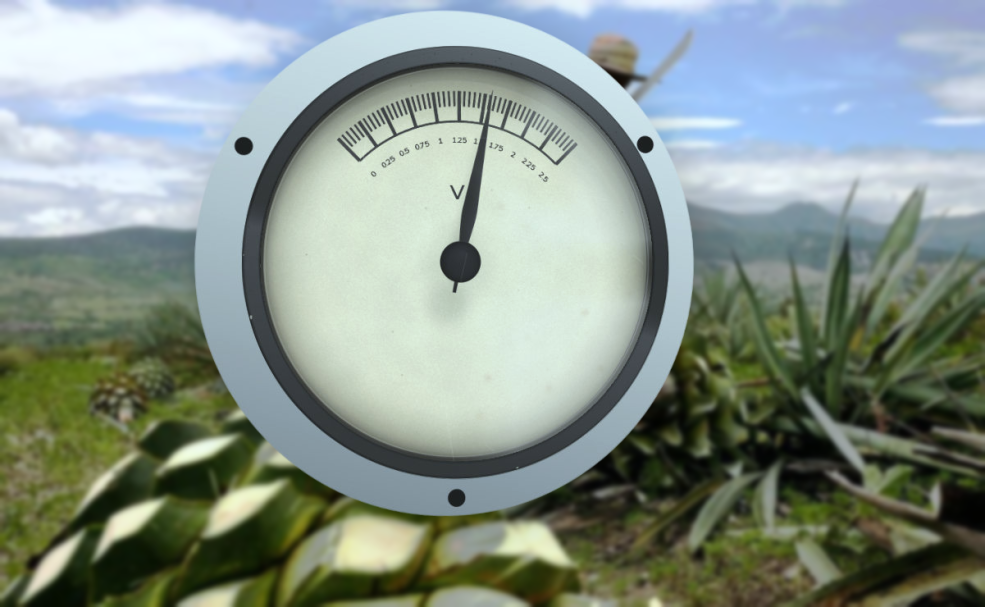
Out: value=1.55 unit=V
